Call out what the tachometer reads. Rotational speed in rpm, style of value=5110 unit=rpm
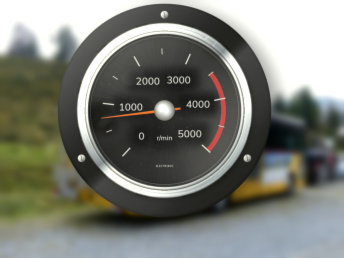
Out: value=750 unit=rpm
